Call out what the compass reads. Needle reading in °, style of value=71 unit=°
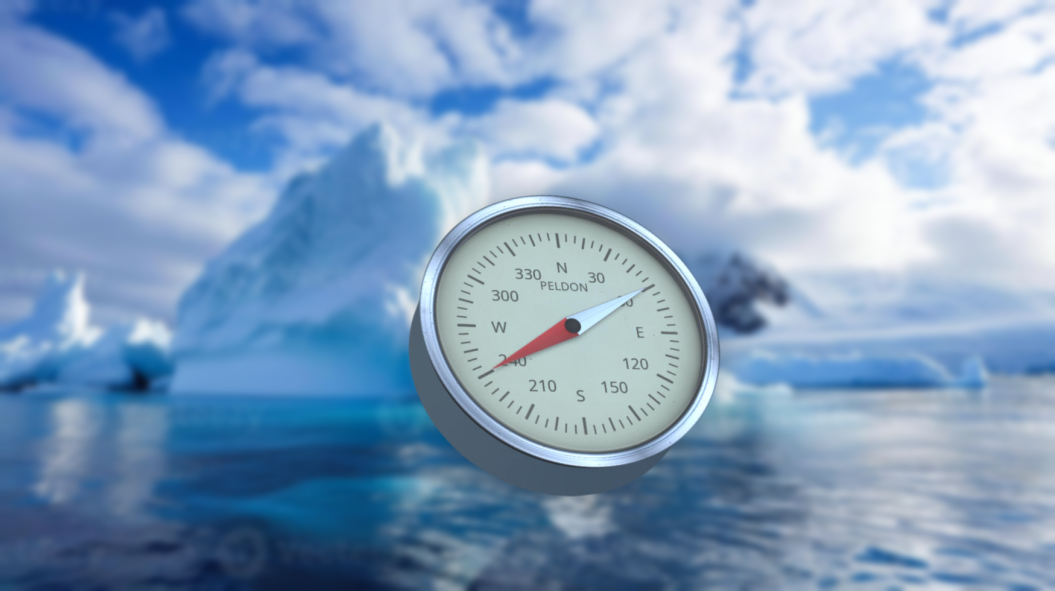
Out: value=240 unit=°
